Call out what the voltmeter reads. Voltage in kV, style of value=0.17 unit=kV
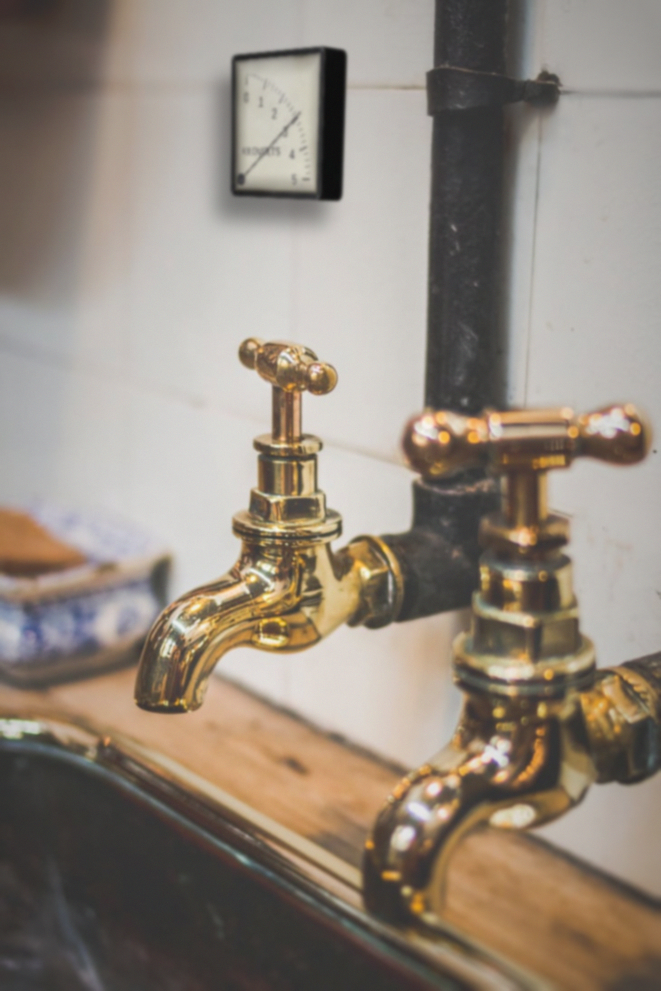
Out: value=3 unit=kV
